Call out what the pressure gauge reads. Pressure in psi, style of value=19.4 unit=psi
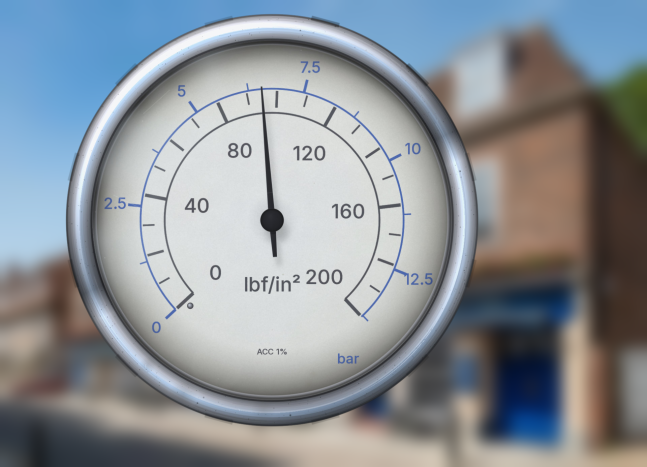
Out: value=95 unit=psi
